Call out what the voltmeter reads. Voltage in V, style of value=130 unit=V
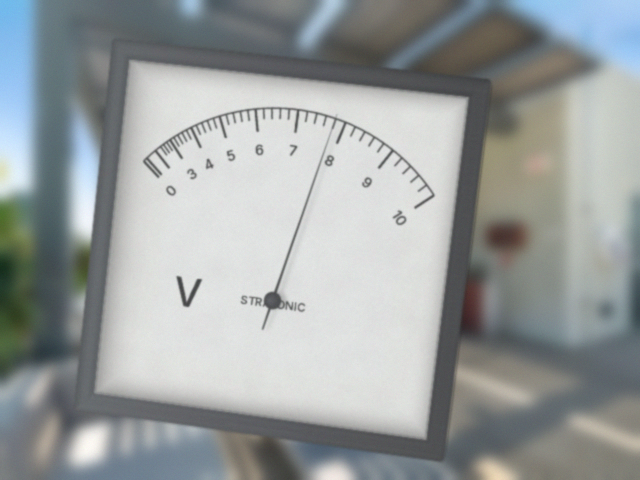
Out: value=7.8 unit=V
